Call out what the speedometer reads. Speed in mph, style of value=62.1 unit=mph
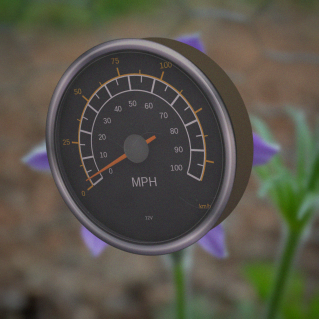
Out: value=2.5 unit=mph
